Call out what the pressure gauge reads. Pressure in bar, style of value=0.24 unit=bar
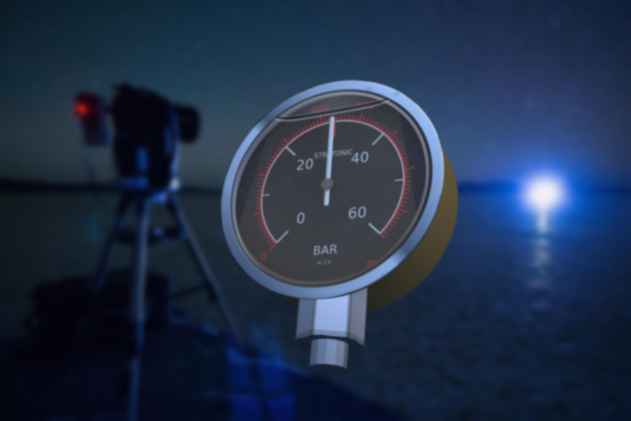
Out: value=30 unit=bar
